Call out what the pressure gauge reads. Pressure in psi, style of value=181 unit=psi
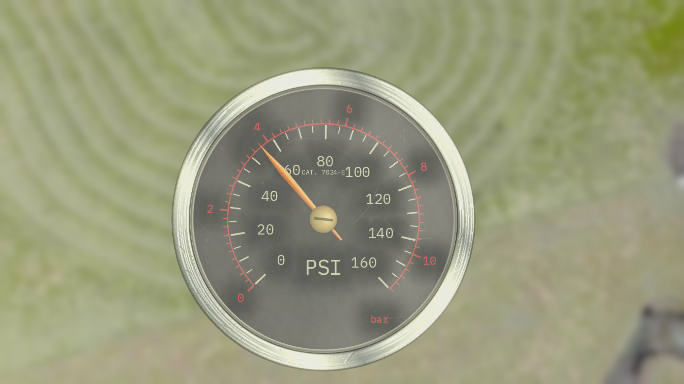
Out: value=55 unit=psi
